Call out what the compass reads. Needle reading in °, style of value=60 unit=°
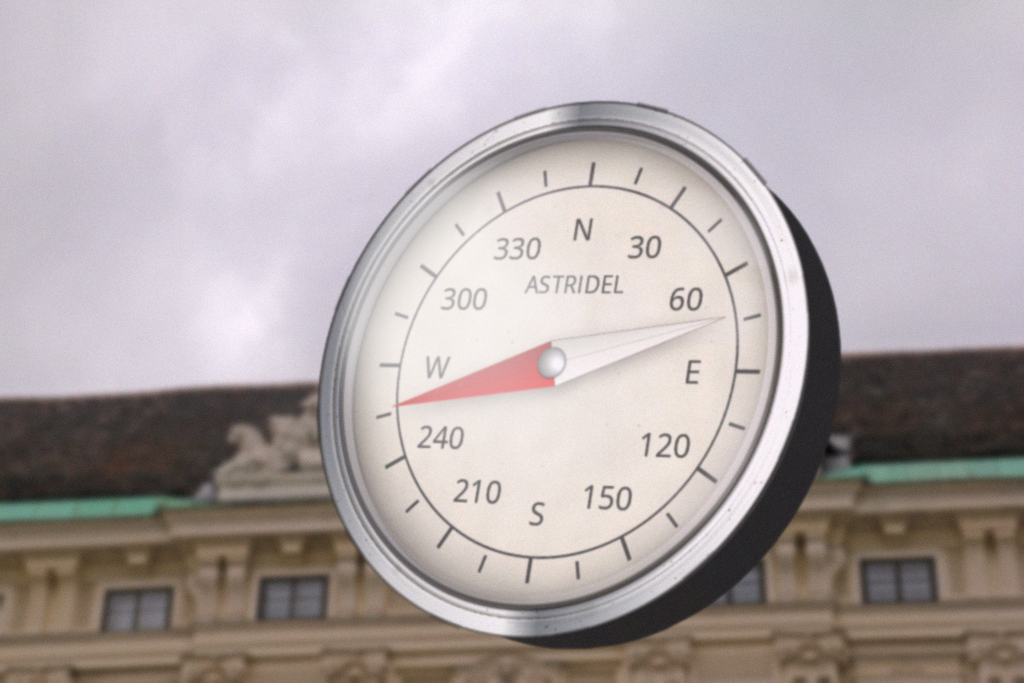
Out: value=255 unit=°
